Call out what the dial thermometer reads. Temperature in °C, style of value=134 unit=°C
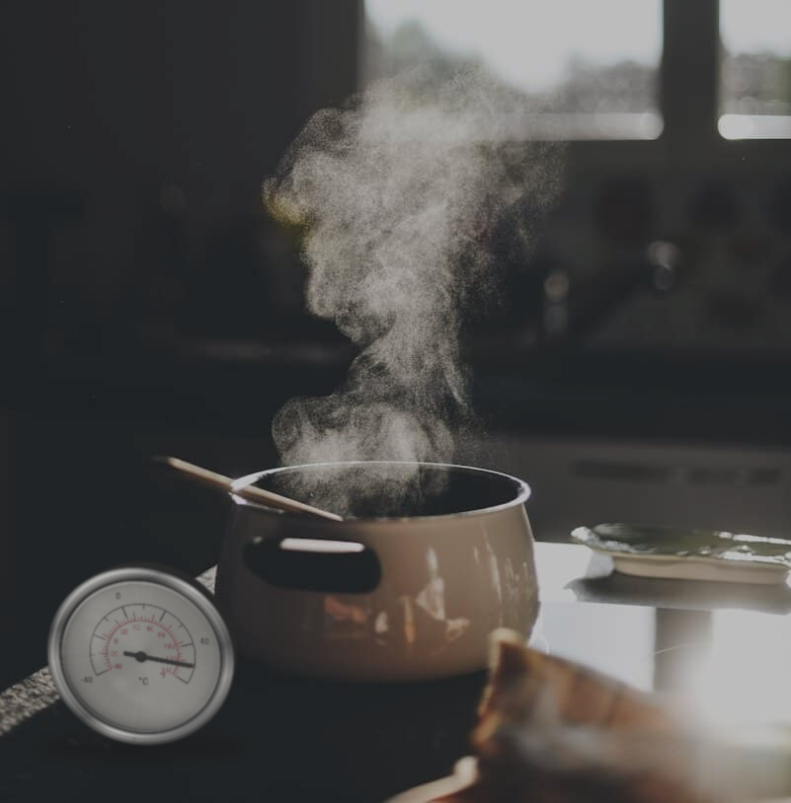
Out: value=50 unit=°C
